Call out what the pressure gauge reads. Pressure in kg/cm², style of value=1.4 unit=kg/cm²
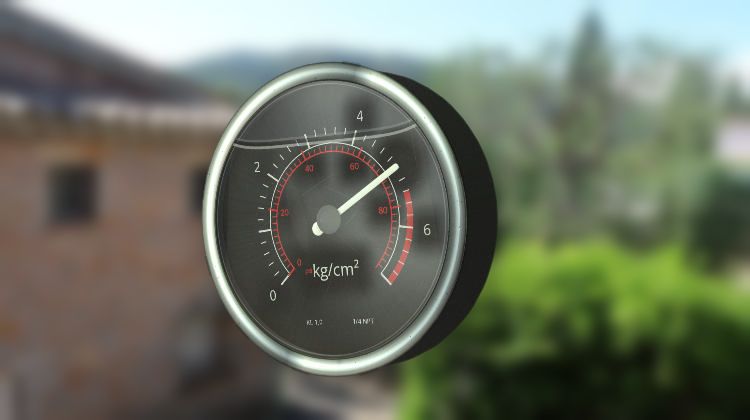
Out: value=5 unit=kg/cm²
